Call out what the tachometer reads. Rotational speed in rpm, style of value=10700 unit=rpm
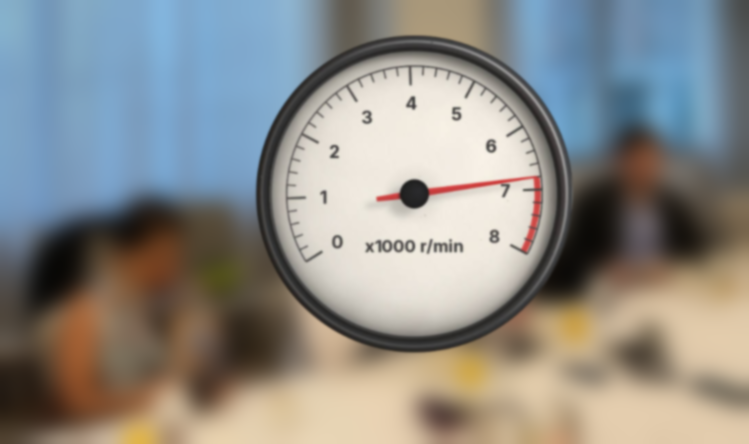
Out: value=6800 unit=rpm
